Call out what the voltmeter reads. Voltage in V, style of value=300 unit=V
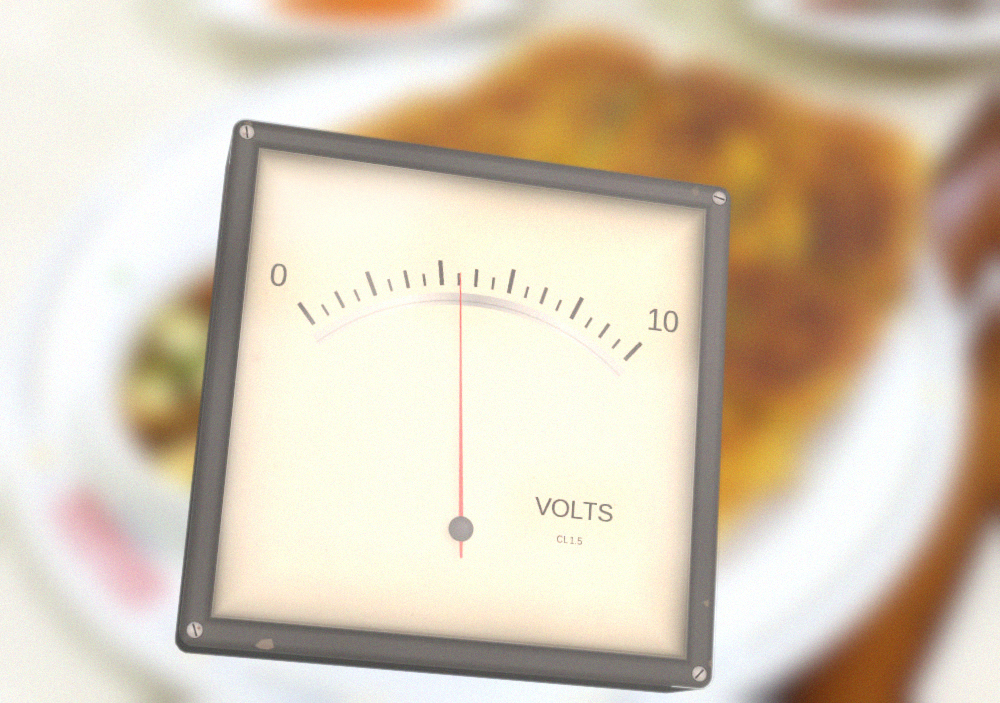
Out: value=4.5 unit=V
